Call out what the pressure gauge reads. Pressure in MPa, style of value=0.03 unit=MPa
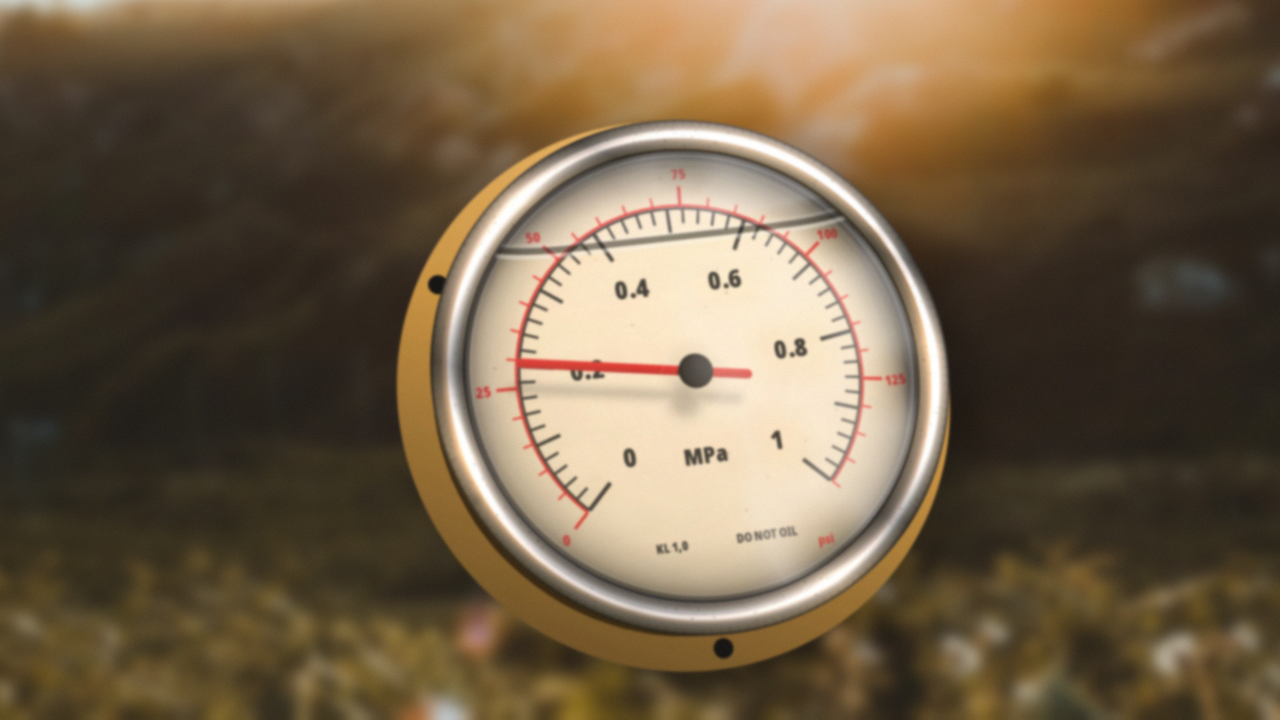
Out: value=0.2 unit=MPa
